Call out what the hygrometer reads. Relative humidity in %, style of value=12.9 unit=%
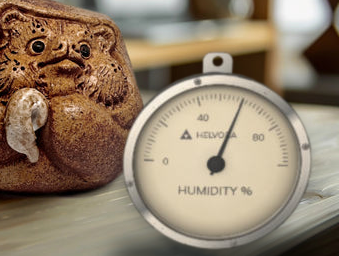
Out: value=60 unit=%
